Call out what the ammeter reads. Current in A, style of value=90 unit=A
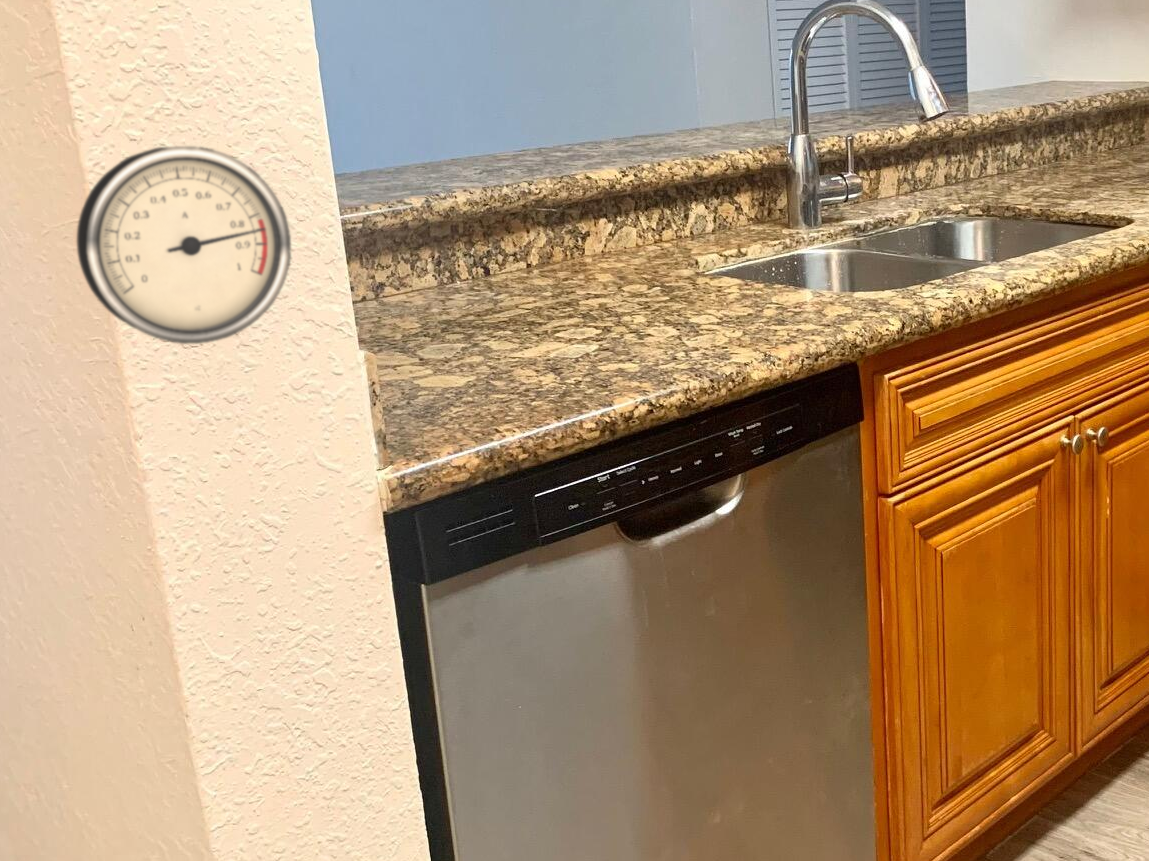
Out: value=0.85 unit=A
